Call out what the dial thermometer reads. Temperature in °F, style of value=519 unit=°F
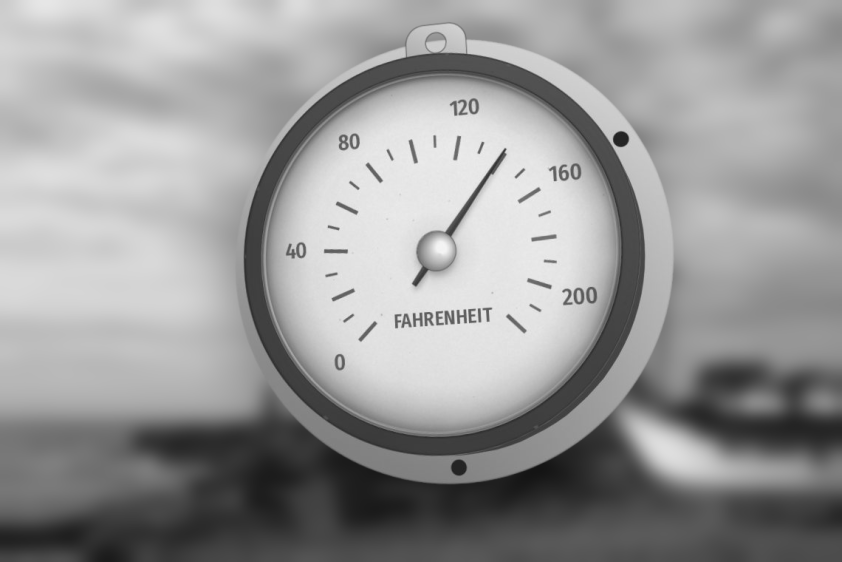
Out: value=140 unit=°F
